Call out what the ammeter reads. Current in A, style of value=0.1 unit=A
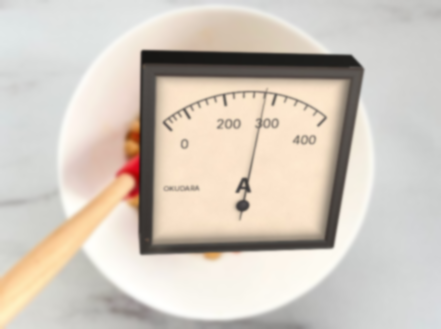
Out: value=280 unit=A
